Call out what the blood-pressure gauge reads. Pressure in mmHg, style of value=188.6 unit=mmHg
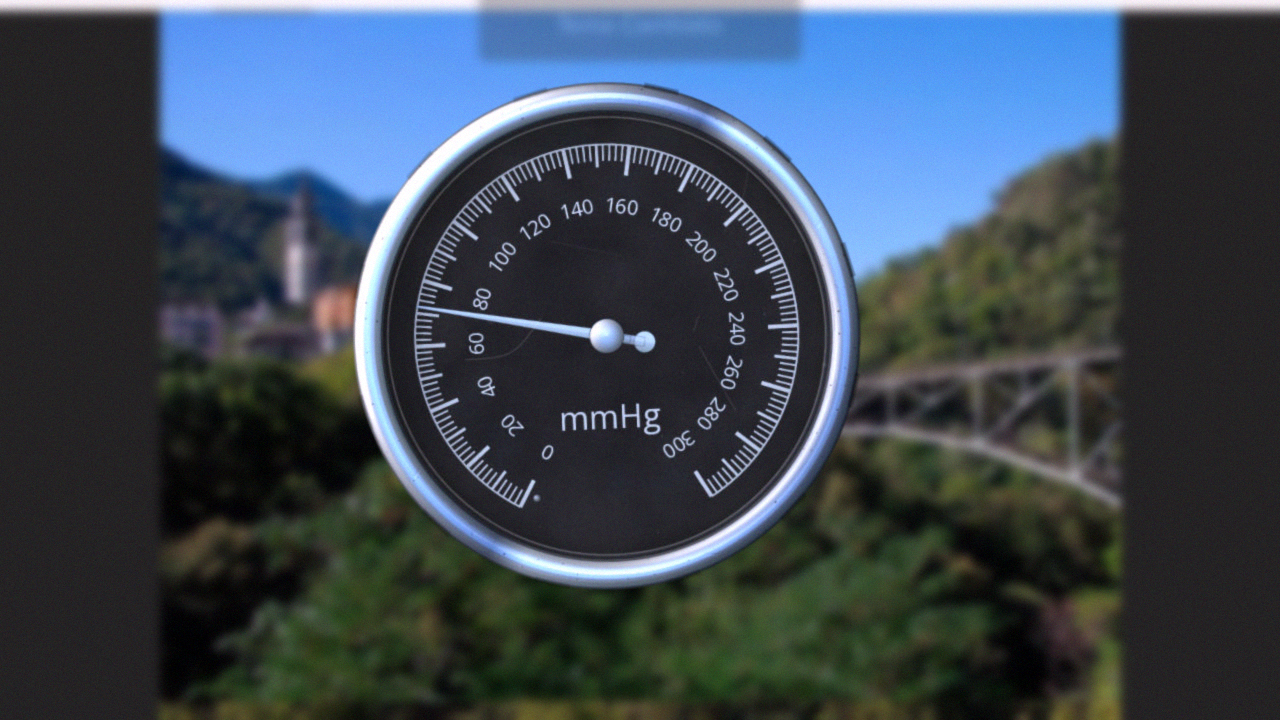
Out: value=72 unit=mmHg
